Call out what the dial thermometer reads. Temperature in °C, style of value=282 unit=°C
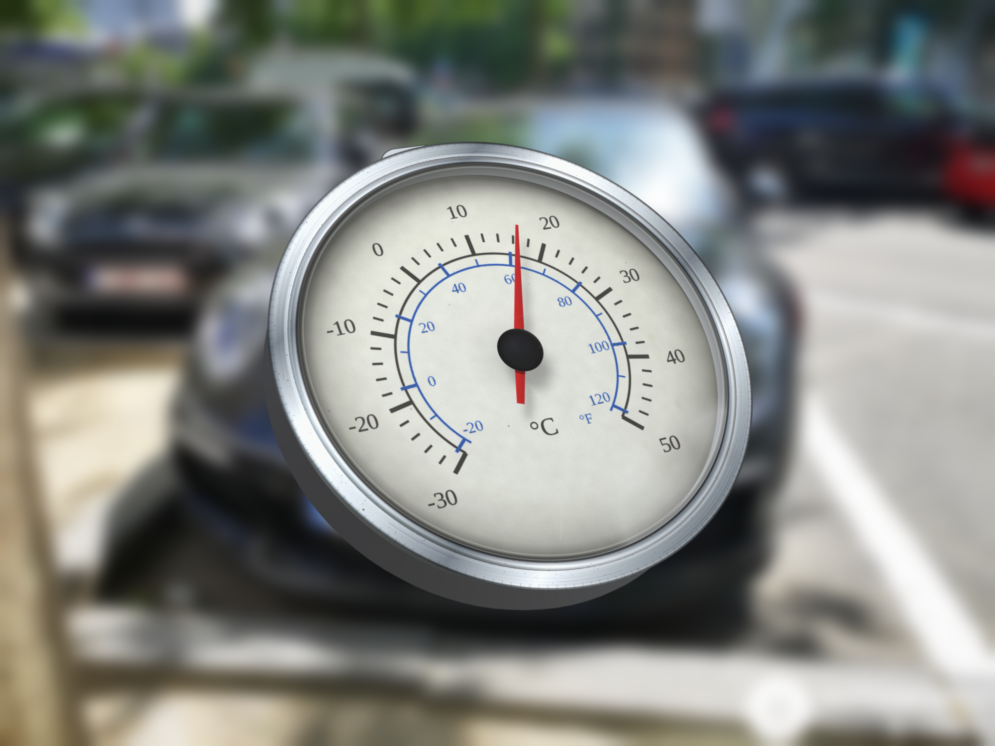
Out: value=16 unit=°C
